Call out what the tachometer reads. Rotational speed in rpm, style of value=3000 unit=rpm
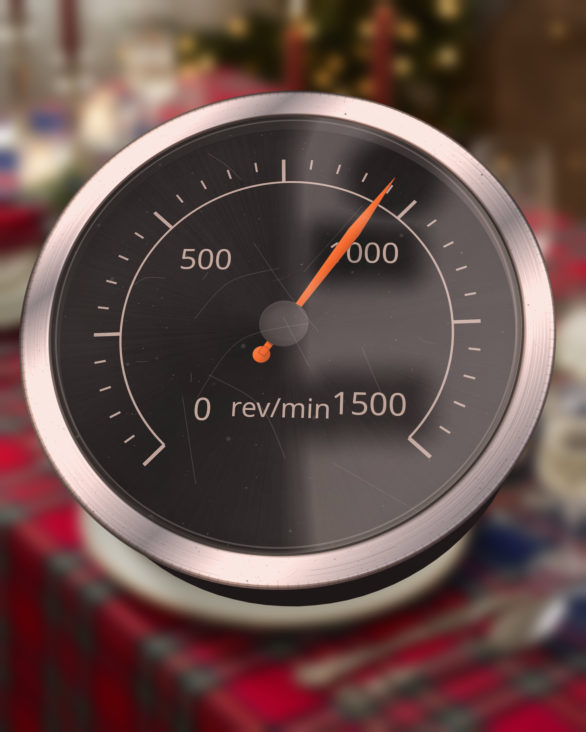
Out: value=950 unit=rpm
